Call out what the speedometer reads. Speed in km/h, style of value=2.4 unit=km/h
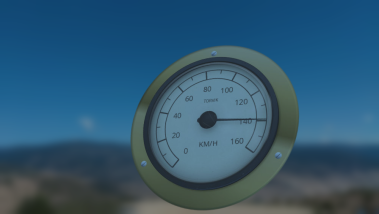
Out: value=140 unit=km/h
